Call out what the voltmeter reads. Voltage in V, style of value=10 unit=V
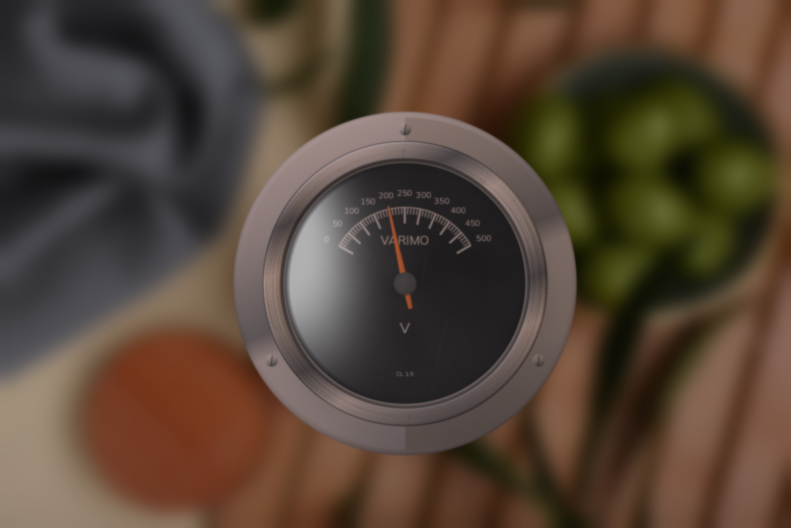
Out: value=200 unit=V
